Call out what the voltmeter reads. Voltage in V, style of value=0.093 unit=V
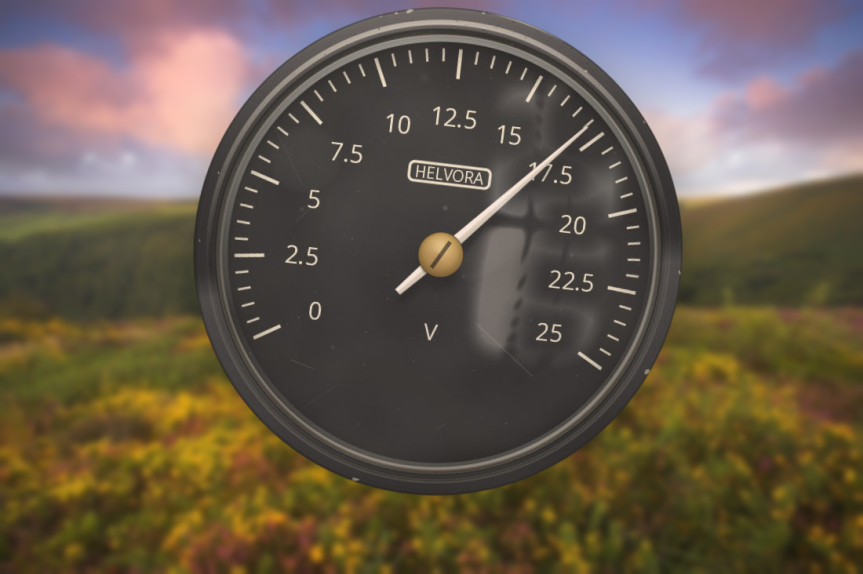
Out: value=17 unit=V
